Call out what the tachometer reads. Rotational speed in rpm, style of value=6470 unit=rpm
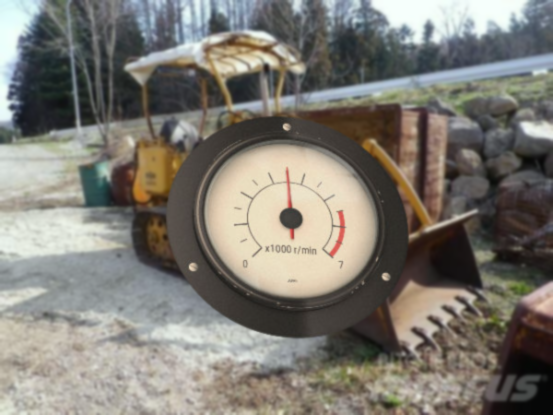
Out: value=3500 unit=rpm
